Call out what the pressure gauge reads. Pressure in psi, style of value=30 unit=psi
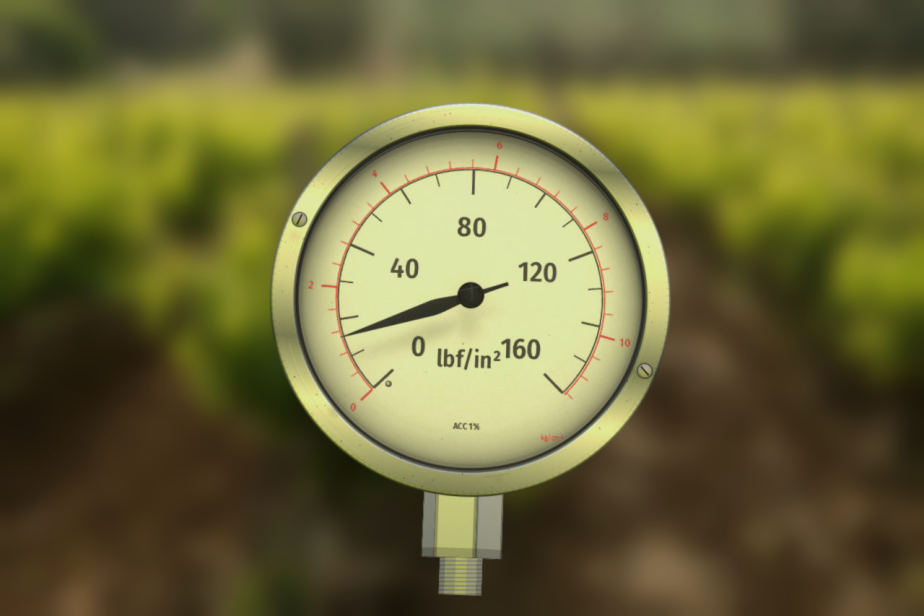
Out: value=15 unit=psi
